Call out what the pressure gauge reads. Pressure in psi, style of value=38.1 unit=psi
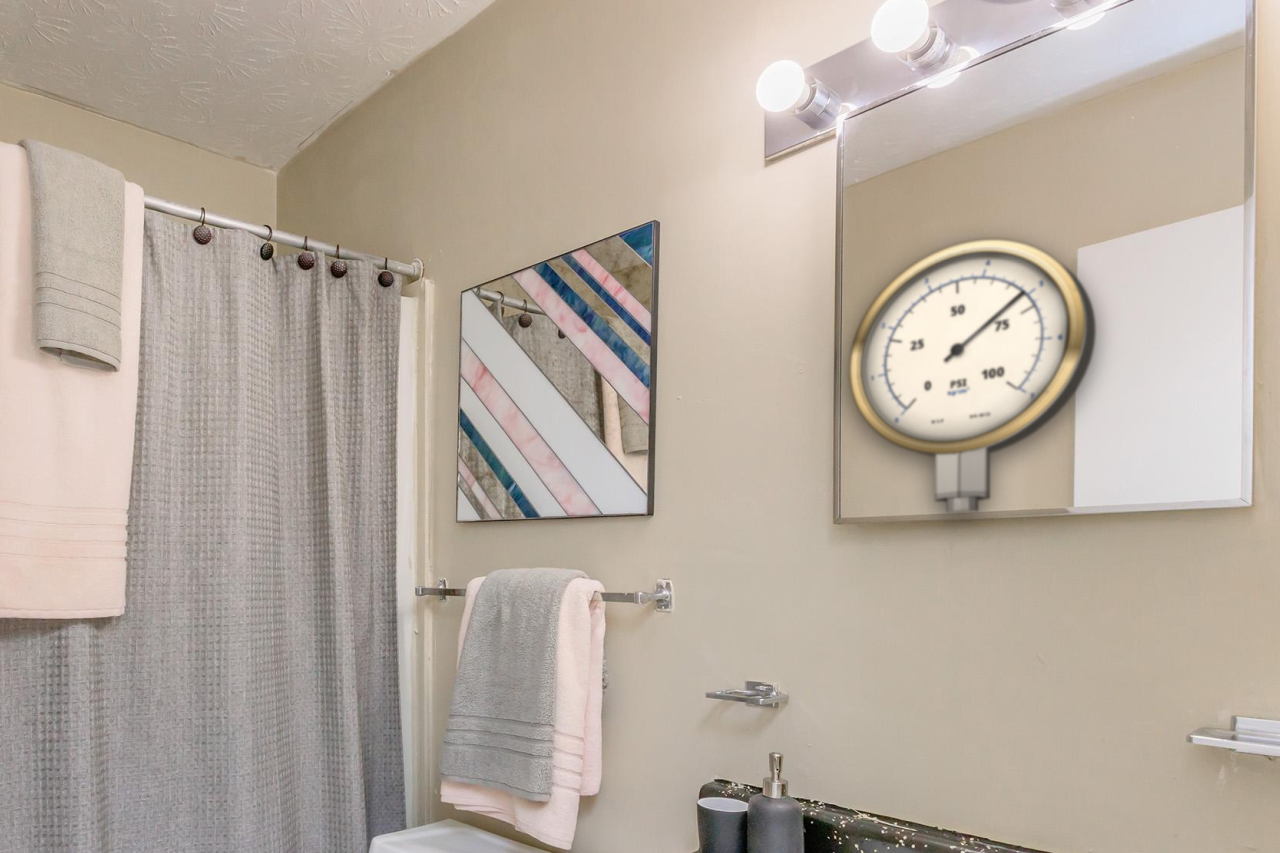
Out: value=70 unit=psi
